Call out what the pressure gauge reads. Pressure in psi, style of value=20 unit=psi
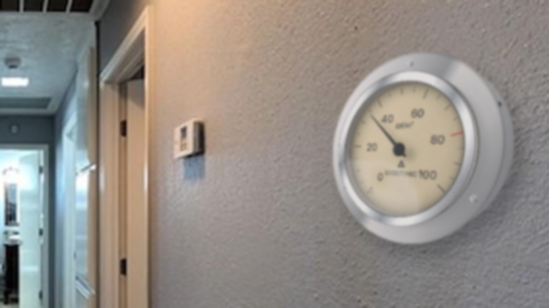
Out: value=35 unit=psi
